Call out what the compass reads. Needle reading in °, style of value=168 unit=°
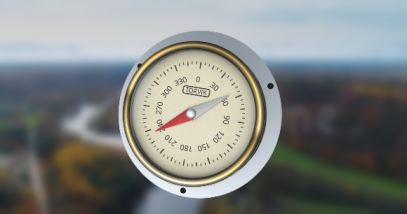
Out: value=235 unit=°
